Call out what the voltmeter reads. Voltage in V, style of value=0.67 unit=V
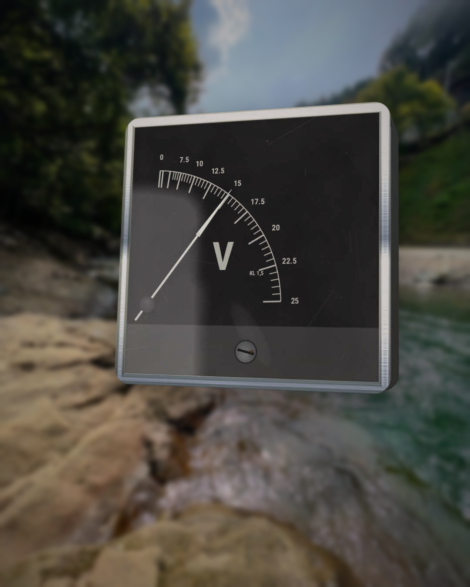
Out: value=15 unit=V
